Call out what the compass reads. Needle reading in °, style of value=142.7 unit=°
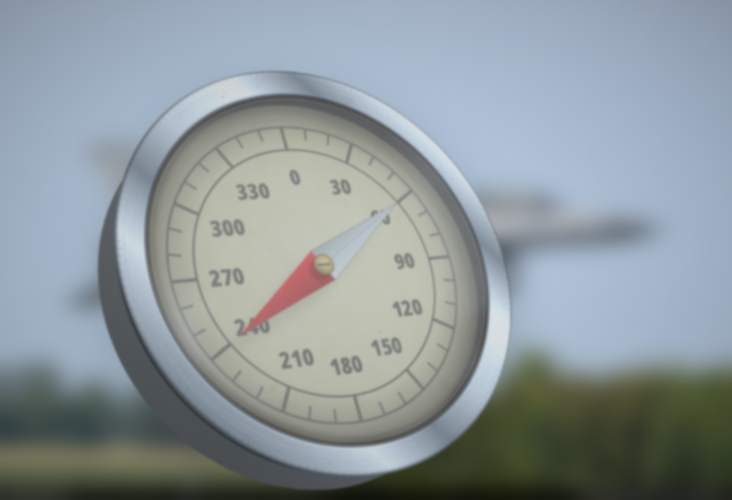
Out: value=240 unit=°
